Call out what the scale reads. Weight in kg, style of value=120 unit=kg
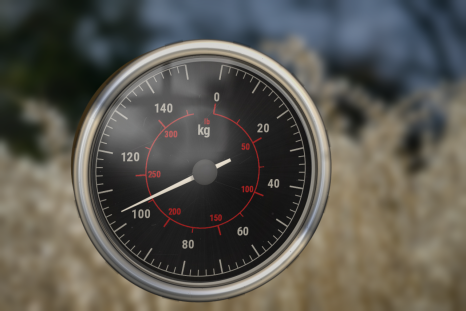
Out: value=104 unit=kg
